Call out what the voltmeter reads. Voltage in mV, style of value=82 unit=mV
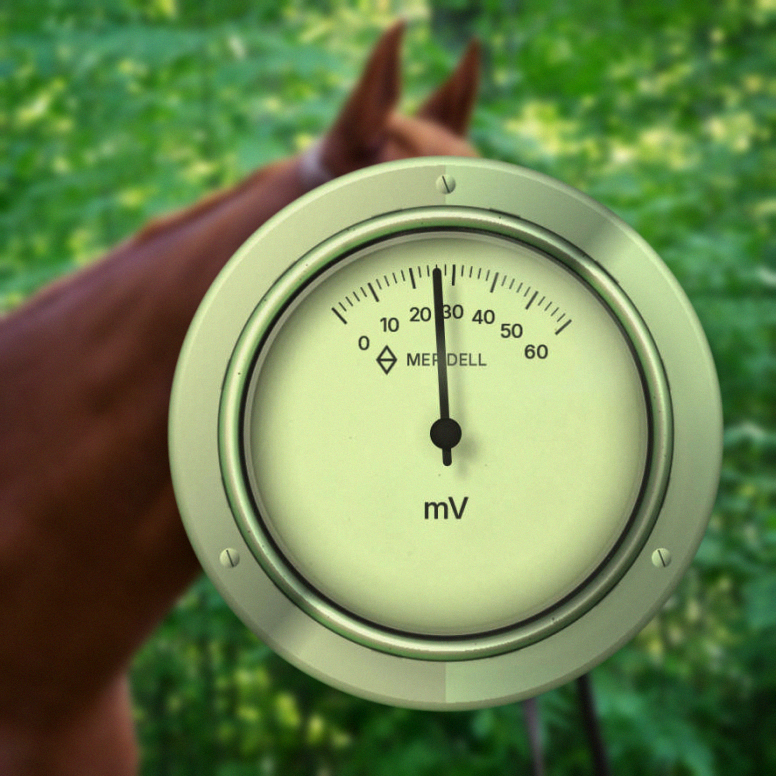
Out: value=26 unit=mV
